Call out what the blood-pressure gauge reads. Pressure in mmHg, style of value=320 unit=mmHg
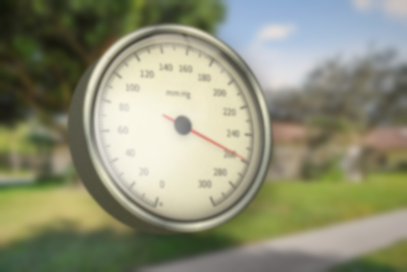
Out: value=260 unit=mmHg
